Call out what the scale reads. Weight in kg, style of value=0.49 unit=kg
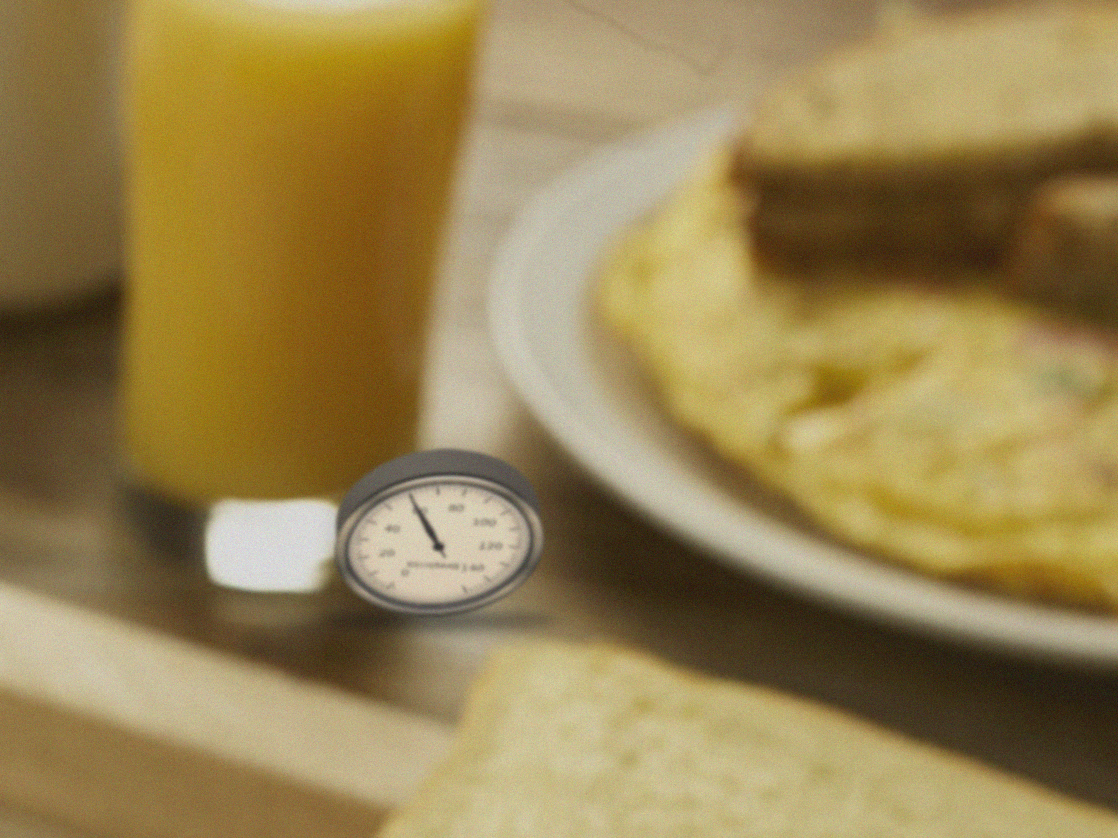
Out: value=60 unit=kg
